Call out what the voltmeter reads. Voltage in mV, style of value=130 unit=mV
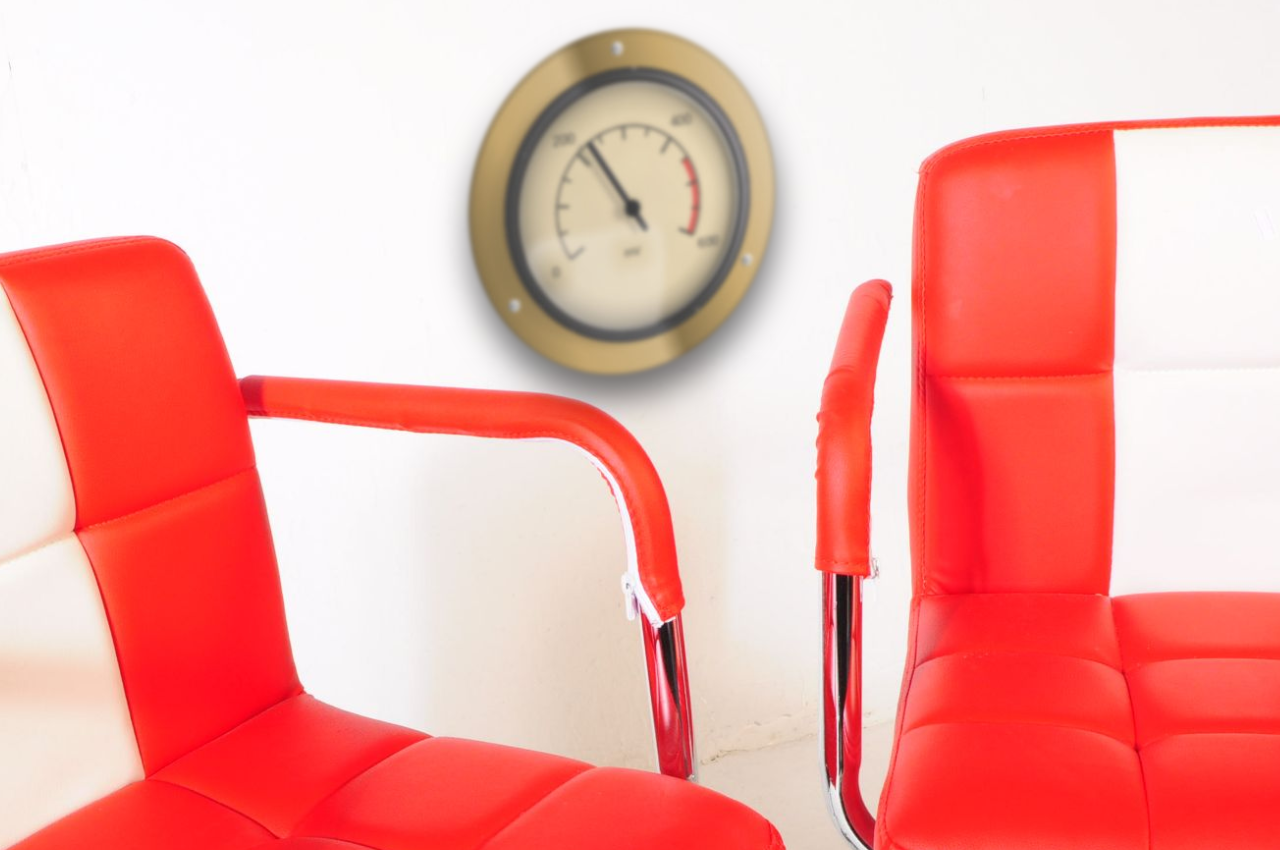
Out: value=225 unit=mV
